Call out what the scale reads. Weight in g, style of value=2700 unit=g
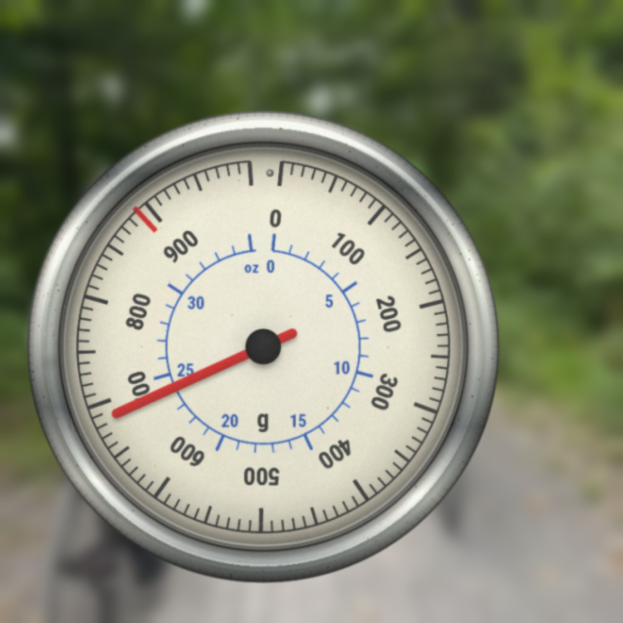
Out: value=685 unit=g
